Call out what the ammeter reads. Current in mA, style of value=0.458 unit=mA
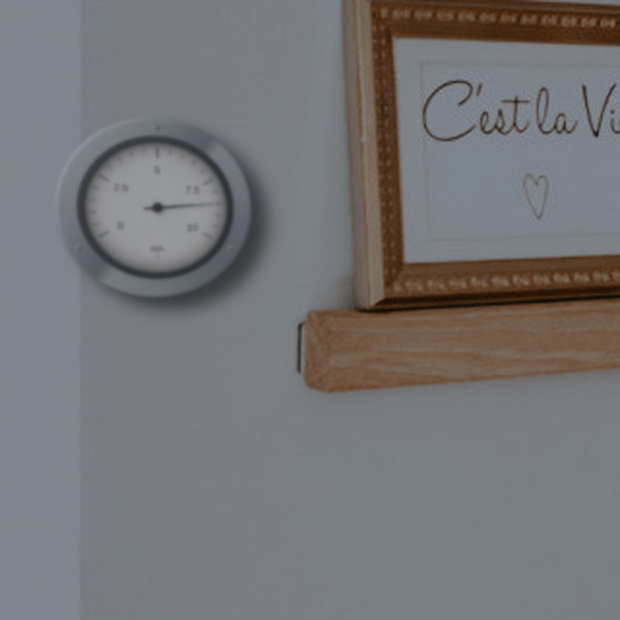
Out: value=8.5 unit=mA
